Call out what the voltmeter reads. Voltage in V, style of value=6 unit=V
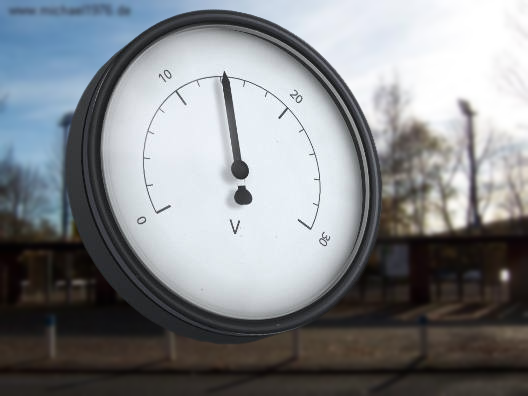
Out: value=14 unit=V
